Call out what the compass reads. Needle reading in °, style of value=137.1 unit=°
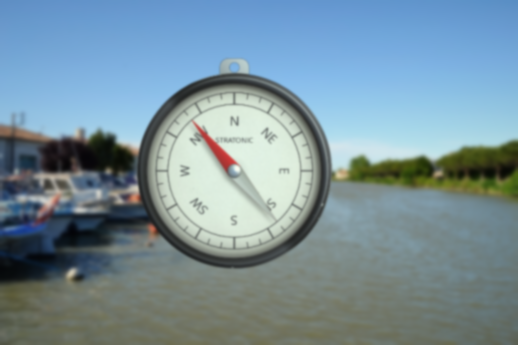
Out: value=320 unit=°
